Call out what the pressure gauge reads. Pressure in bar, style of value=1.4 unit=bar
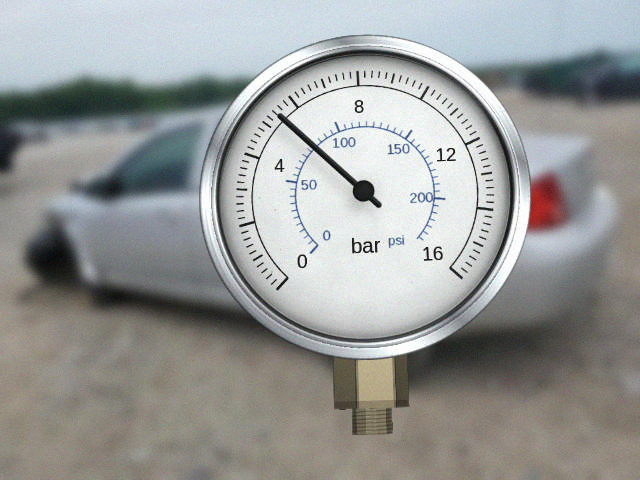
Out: value=5.4 unit=bar
